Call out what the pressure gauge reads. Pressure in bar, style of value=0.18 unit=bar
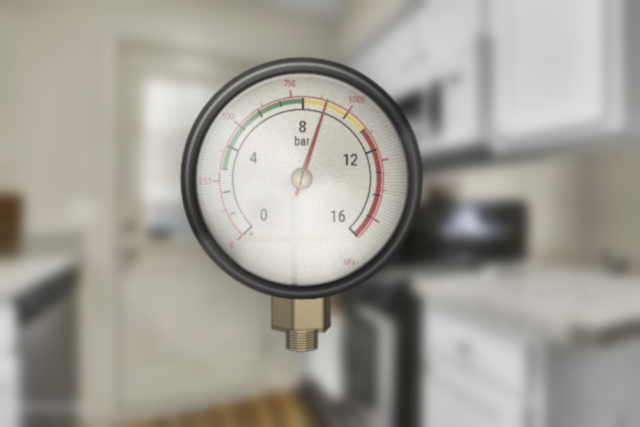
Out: value=9 unit=bar
